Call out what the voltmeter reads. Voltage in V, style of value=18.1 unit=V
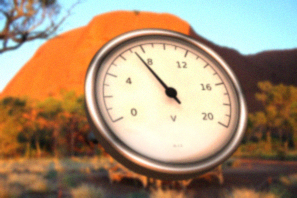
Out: value=7 unit=V
